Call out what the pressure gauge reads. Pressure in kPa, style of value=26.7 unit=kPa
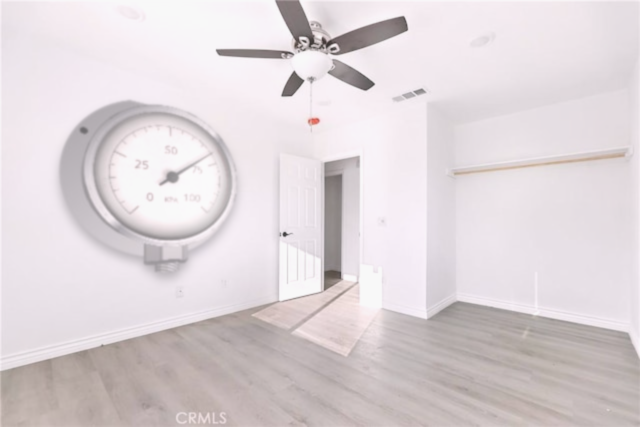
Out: value=70 unit=kPa
